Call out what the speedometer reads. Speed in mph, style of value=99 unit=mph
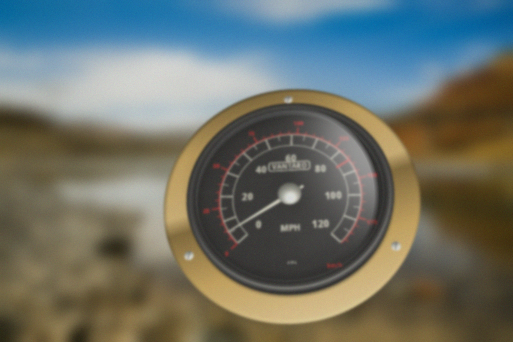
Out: value=5 unit=mph
